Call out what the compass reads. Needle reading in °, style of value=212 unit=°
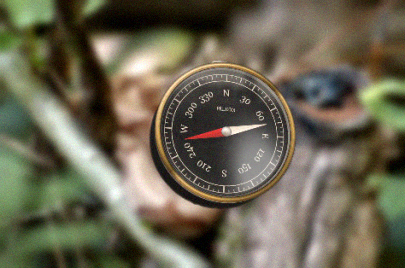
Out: value=255 unit=°
